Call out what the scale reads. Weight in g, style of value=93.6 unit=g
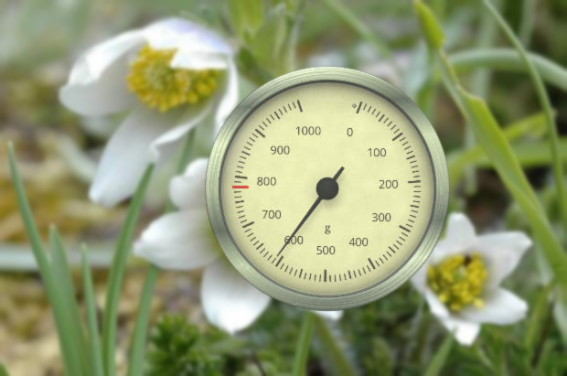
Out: value=610 unit=g
